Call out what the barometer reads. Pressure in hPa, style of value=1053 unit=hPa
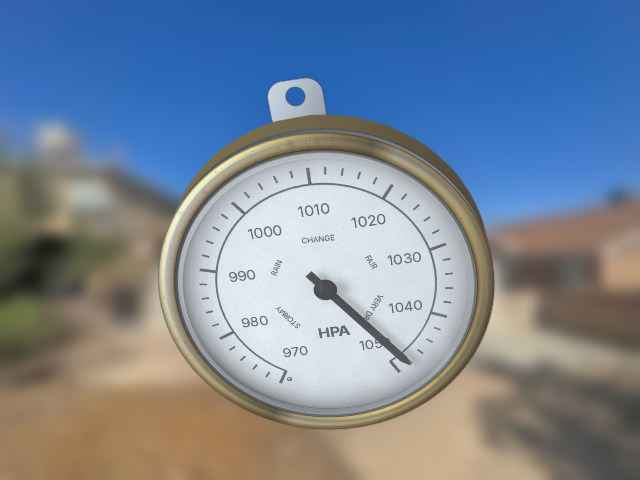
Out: value=1048 unit=hPa
